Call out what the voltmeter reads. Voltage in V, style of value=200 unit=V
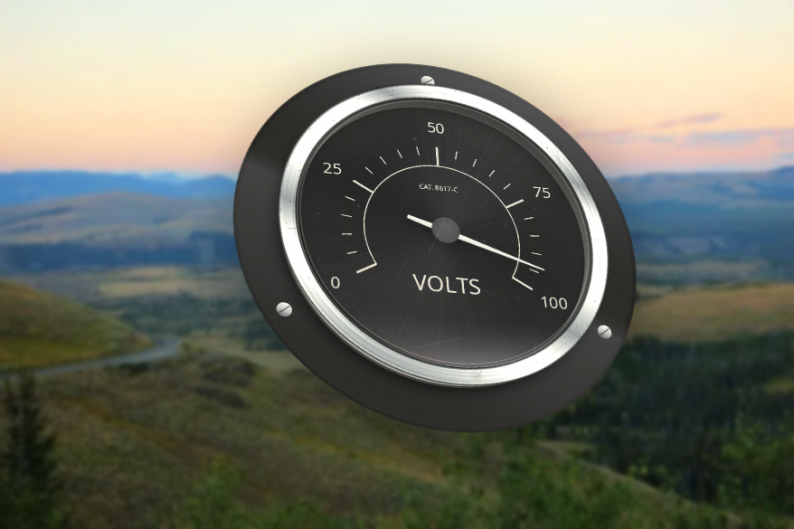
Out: value=95 unit=V
